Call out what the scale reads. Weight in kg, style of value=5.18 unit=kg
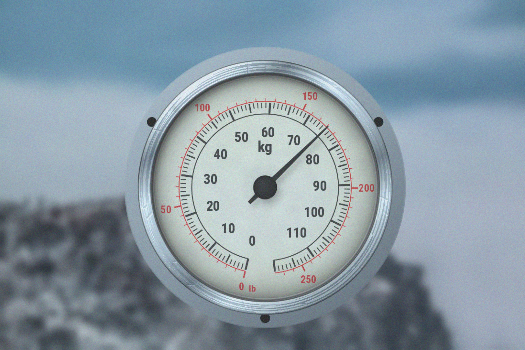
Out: value=75 unit=kg
